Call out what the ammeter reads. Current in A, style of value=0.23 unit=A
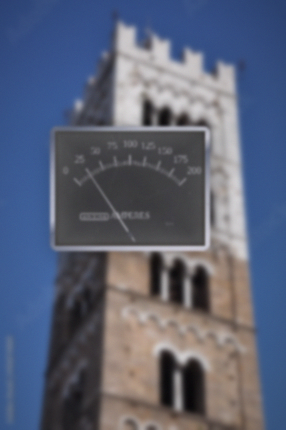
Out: value=25 unit=A
